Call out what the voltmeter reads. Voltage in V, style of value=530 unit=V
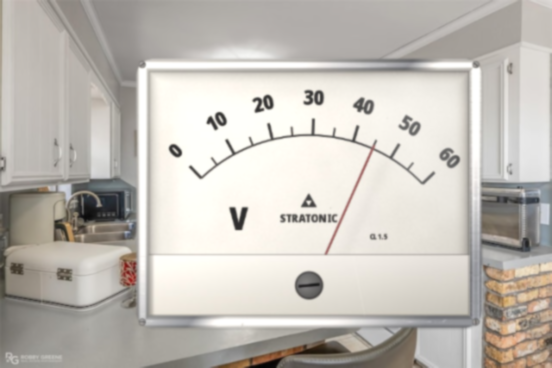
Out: value=45 unit=V
